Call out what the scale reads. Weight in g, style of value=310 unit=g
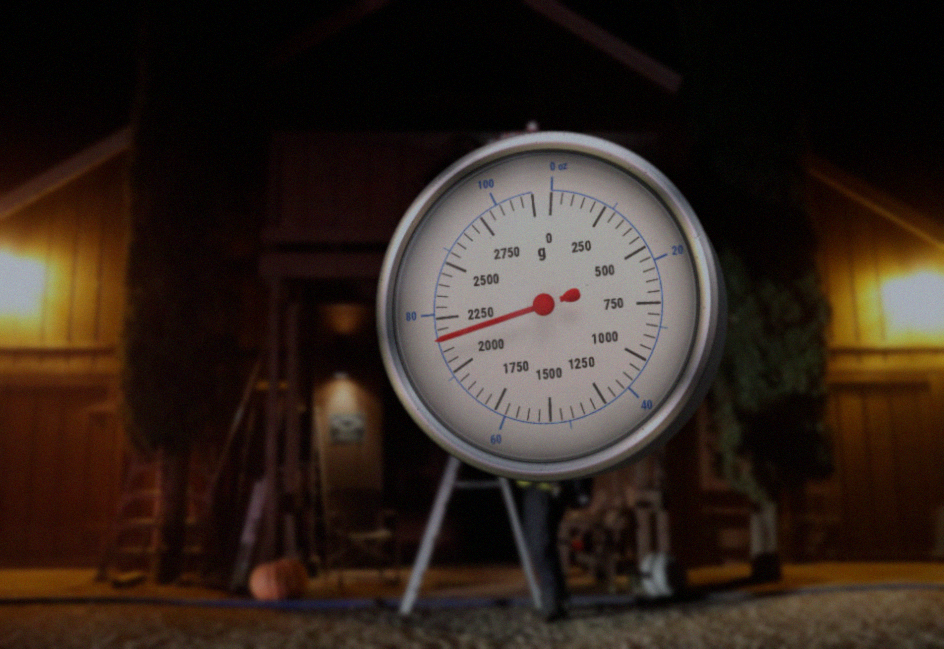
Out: value=2150 unit=g
